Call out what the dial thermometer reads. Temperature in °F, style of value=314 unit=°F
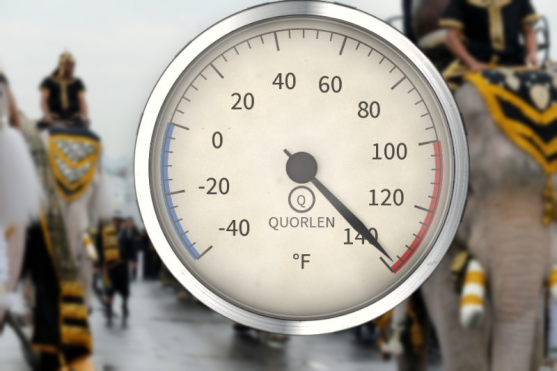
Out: value=138 unit=°F
